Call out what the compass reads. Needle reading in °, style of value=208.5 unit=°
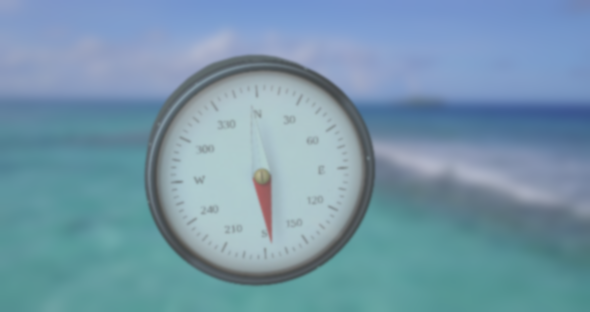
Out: value=175 unit=°
